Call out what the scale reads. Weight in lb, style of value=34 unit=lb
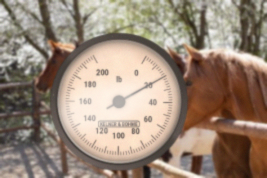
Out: value=20 unit=lb
